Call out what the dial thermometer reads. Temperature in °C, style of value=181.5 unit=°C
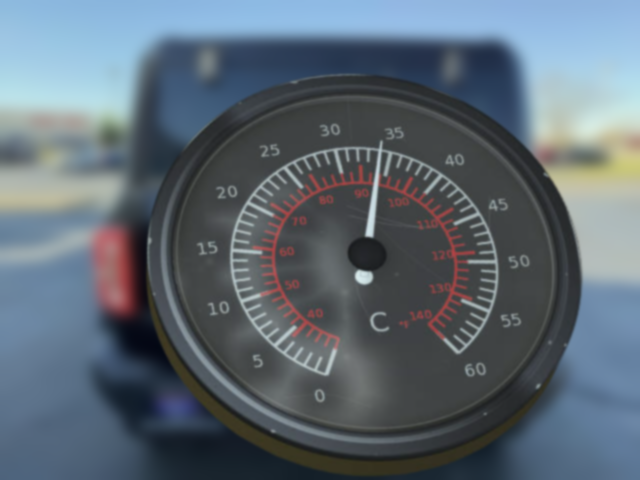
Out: value=34 unit=°C
